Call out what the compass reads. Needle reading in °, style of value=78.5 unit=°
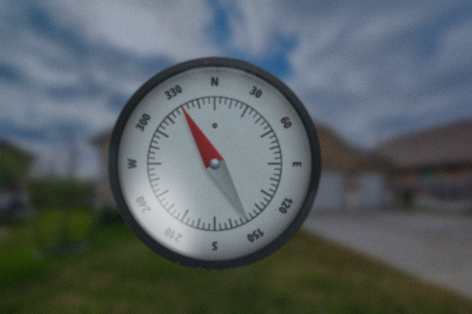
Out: value=330 unit=°
